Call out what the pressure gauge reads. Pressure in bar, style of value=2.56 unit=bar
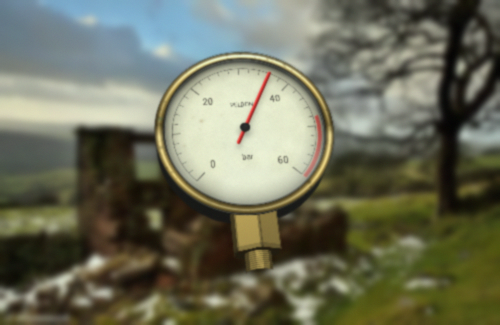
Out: value=36 unit=bar
